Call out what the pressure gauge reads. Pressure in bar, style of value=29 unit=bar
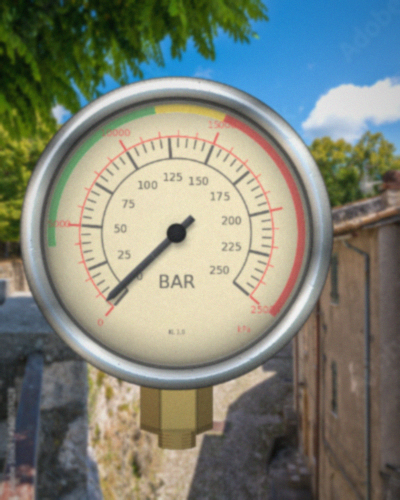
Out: value=5 unit=bar
